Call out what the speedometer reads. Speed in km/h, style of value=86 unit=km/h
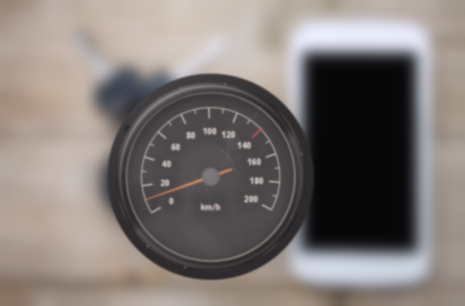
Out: value=10 unit=km/h
